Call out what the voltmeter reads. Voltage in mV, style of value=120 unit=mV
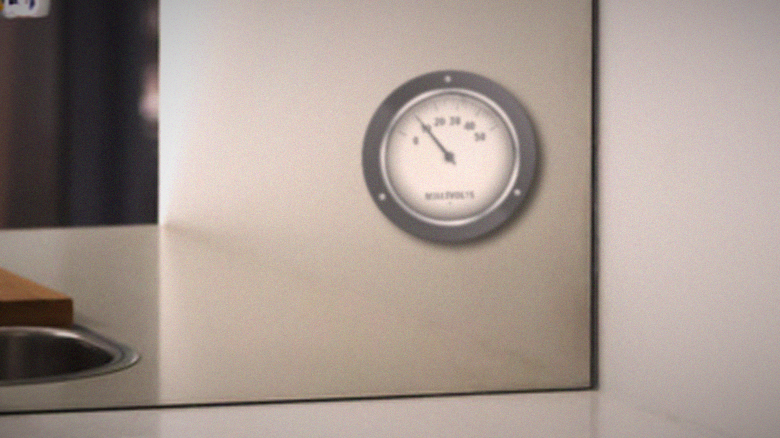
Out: value=10 unit=mV
